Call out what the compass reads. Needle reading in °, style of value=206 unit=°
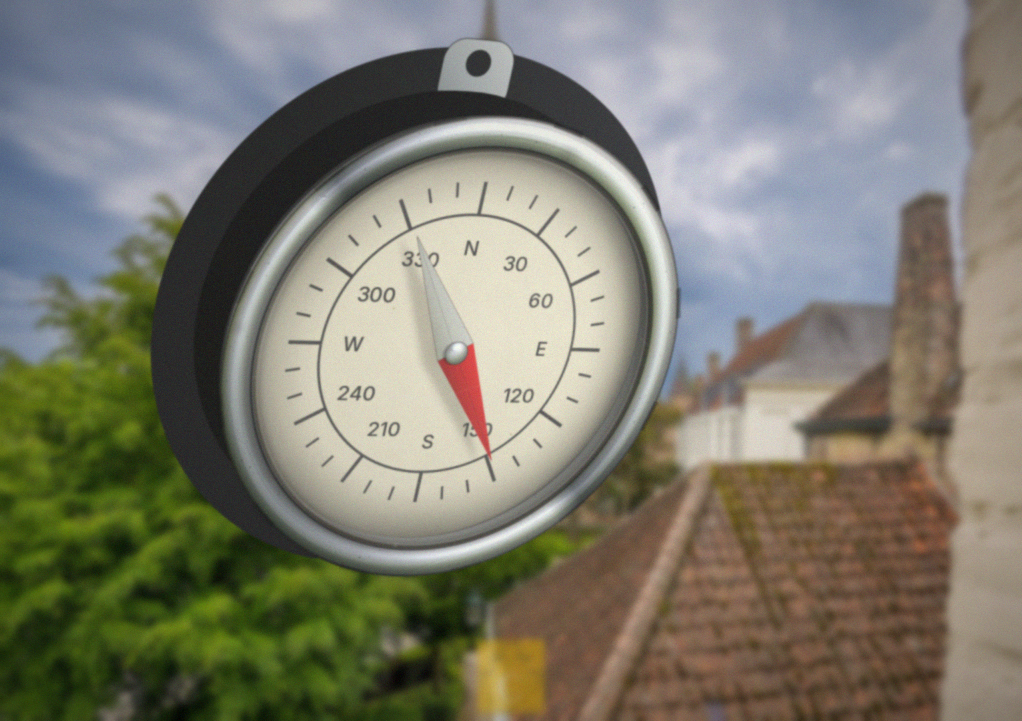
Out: value=150 unit=°
